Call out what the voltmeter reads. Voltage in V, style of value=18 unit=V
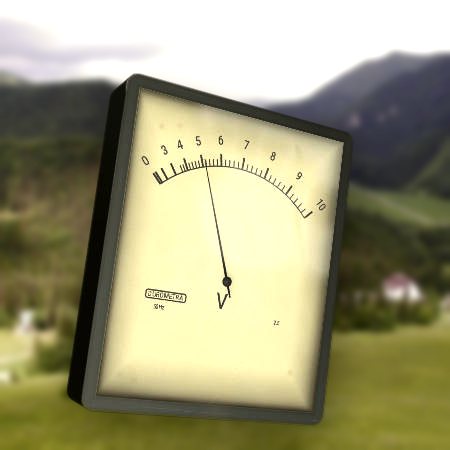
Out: value=5 unit=V
